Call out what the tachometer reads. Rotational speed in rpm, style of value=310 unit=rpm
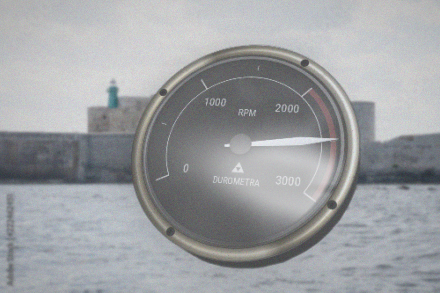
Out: value=2500 unit=rpm
